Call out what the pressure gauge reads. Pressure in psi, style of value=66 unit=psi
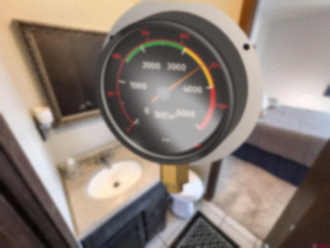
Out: value=3500 unit=psi
